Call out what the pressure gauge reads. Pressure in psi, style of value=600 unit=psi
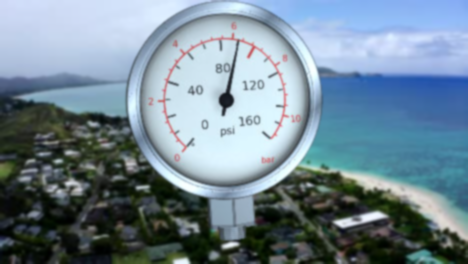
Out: value=90 unit=psi
